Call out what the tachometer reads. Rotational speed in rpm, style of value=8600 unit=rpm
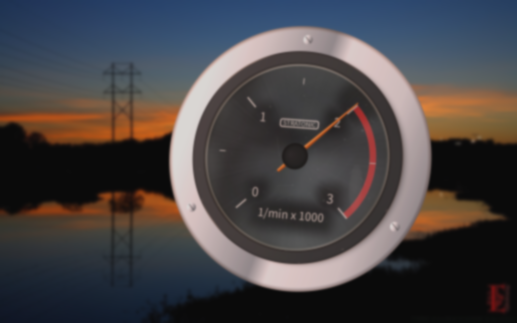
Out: value=2000 unit=rpm
